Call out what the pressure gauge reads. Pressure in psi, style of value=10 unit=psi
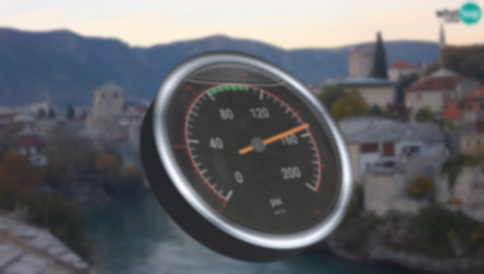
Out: value=155 unit=psi
